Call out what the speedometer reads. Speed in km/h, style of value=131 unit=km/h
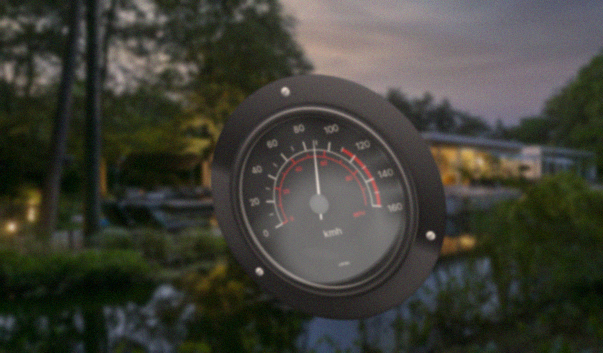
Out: value=90 unit=km/h
